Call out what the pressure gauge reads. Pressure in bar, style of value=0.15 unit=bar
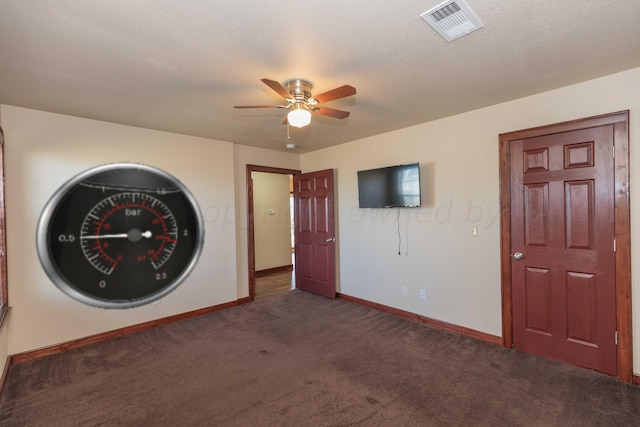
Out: value=0.5 unit=bar
